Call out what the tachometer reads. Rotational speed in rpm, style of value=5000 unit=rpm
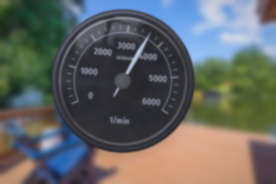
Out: value=3600 unit=rpm
